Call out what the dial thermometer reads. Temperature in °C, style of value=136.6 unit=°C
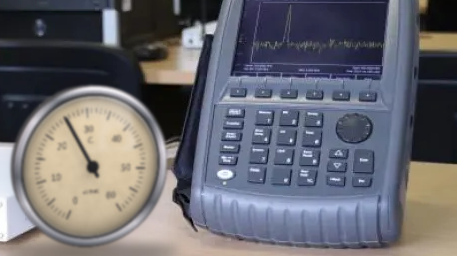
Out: value=25 unit=°C
